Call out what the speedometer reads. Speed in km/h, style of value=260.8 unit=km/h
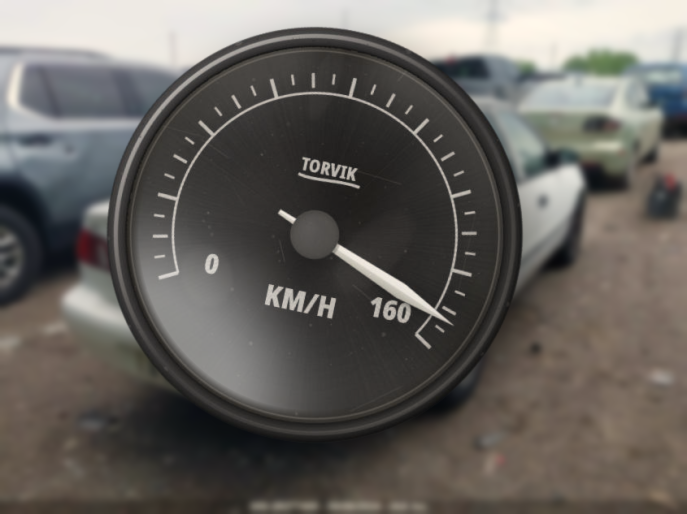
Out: value=152.5 unit=km/h
